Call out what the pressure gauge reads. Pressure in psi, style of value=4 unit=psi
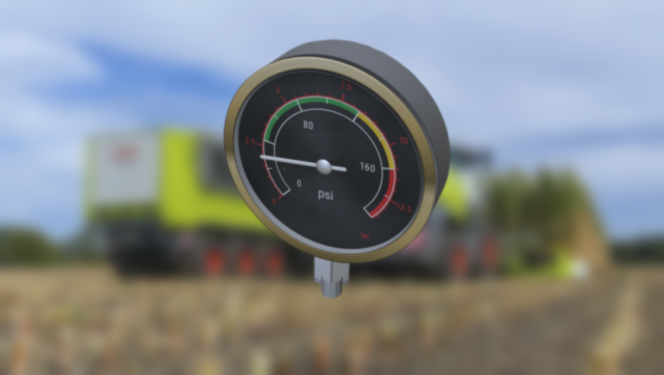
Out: value=30 unit=psi
